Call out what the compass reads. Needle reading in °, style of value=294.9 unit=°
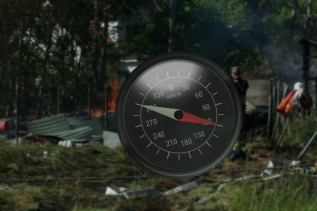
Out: value=120 unit=°
